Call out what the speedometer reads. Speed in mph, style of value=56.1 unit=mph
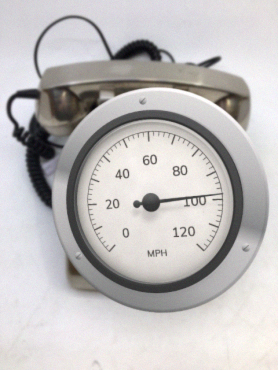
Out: value=98 unit=mph
